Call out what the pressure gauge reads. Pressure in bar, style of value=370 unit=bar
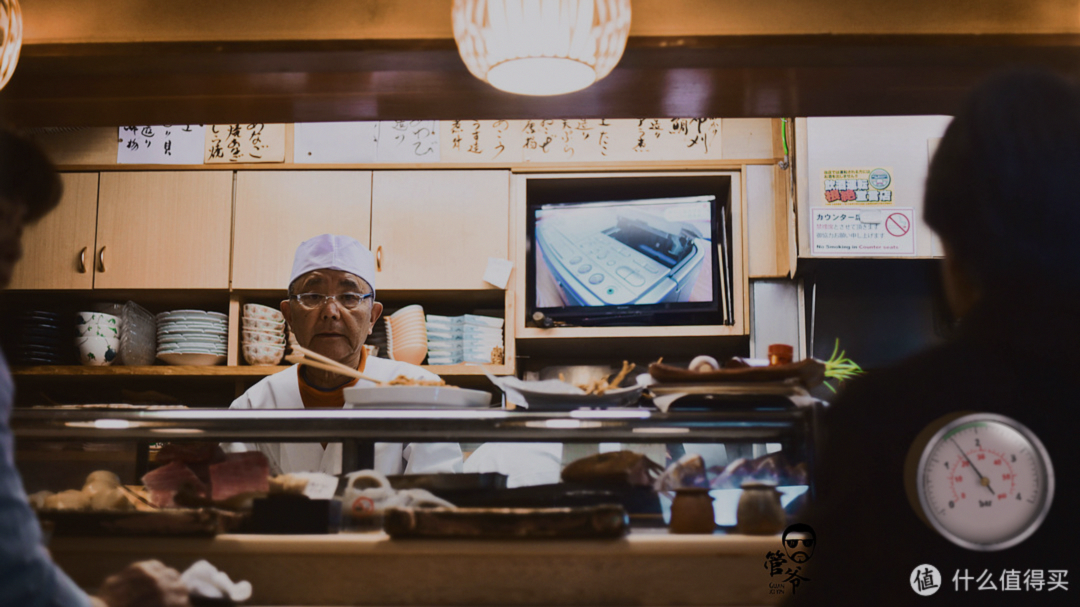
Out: value=1.5 unit=bar
